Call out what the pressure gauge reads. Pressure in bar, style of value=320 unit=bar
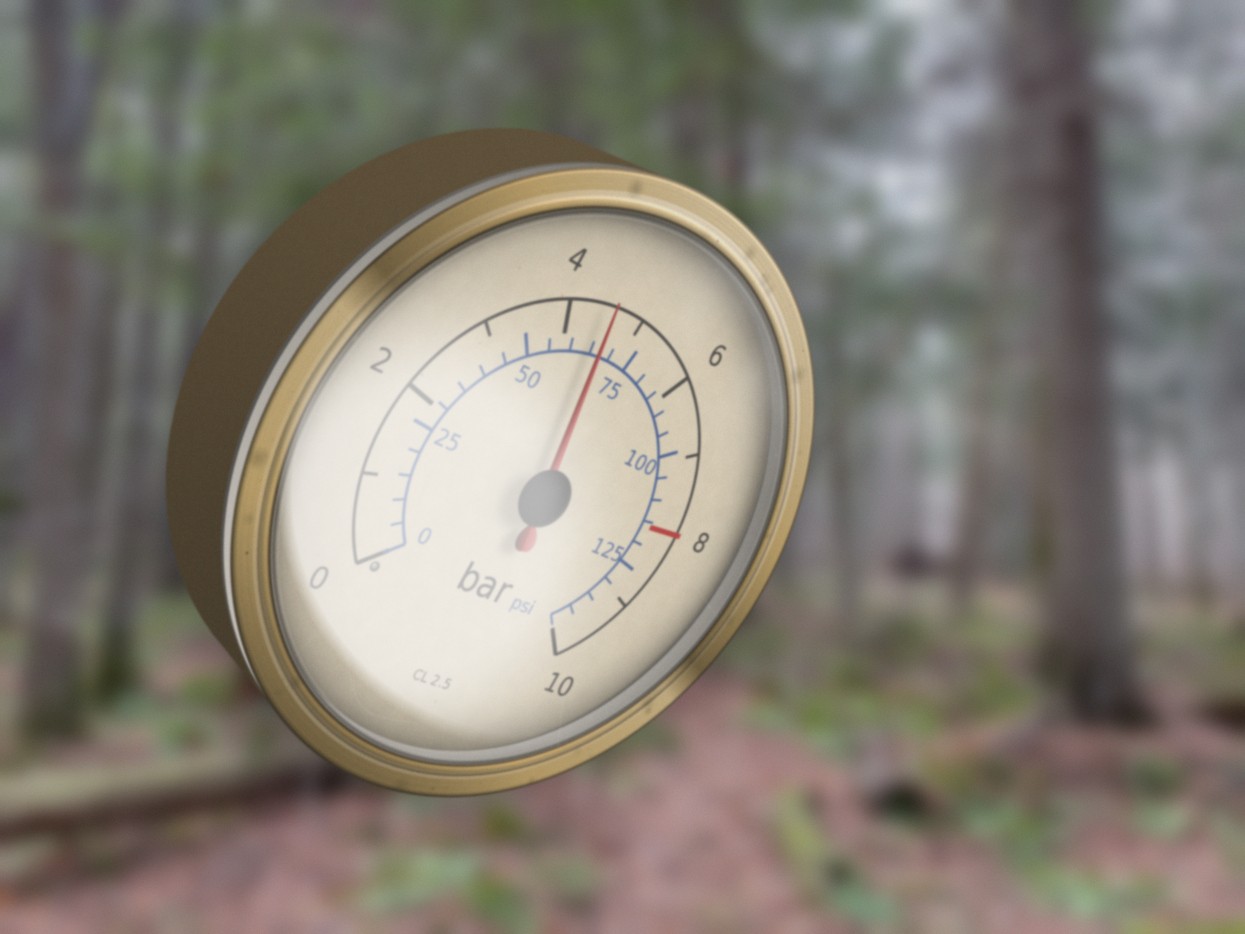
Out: value=4.5 unit=bar
